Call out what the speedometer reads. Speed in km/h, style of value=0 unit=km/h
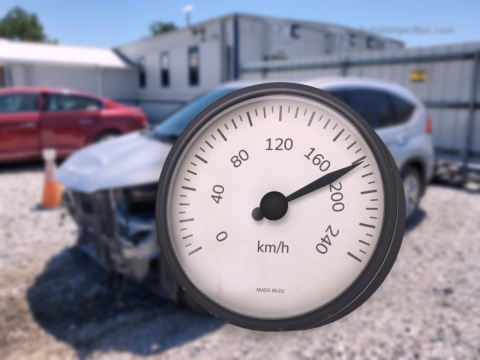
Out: value=182.5 unit=km/h
